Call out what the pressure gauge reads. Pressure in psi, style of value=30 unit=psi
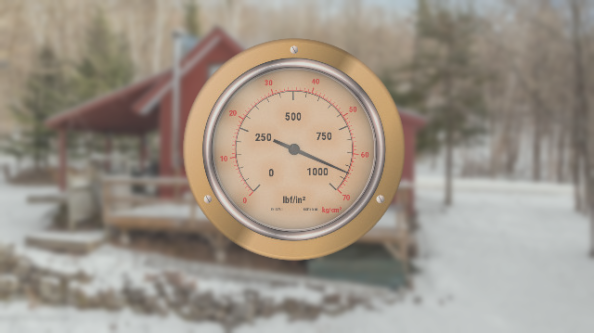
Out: value=925 unit=psi
